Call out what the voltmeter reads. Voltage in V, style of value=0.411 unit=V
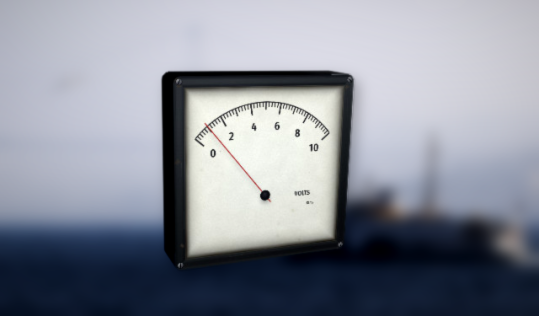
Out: value=1 unit=V
